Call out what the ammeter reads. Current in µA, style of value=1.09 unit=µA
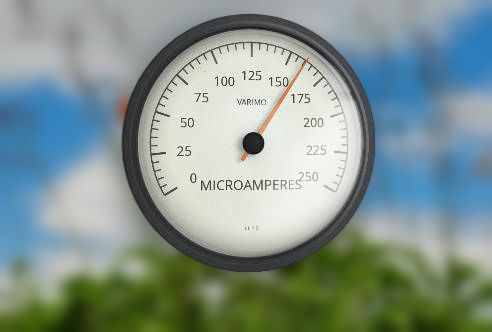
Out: value=160 unit=µA
